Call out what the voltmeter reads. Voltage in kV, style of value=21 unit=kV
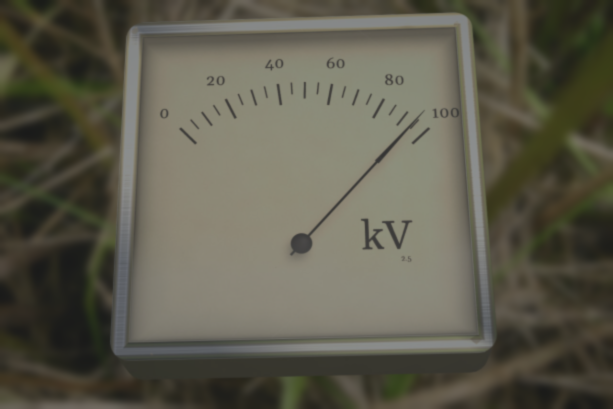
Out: value=95 unit=kV
